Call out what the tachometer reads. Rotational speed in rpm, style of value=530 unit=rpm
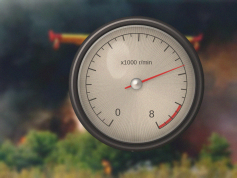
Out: value=5750 unit=rpm
